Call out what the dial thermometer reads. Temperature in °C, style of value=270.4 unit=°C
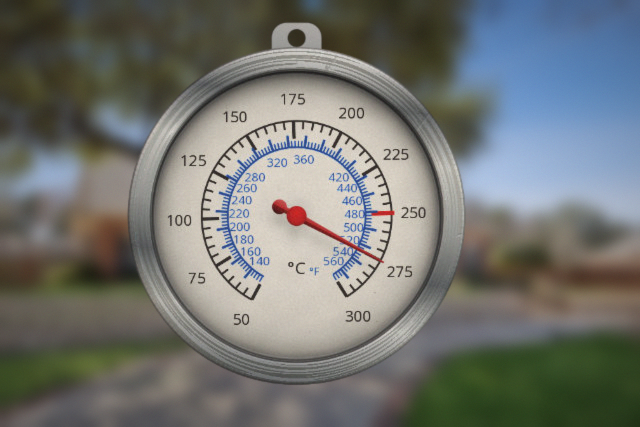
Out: value=275 unit=°C
